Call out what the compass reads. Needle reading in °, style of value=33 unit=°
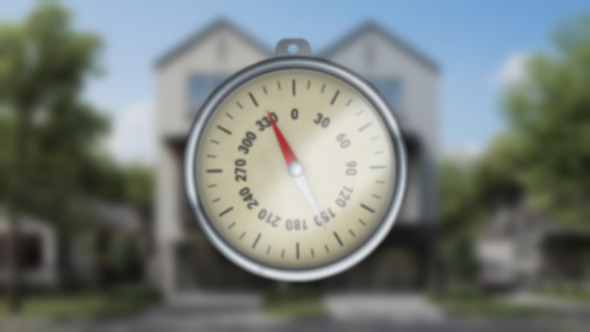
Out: value=335 unit=°
